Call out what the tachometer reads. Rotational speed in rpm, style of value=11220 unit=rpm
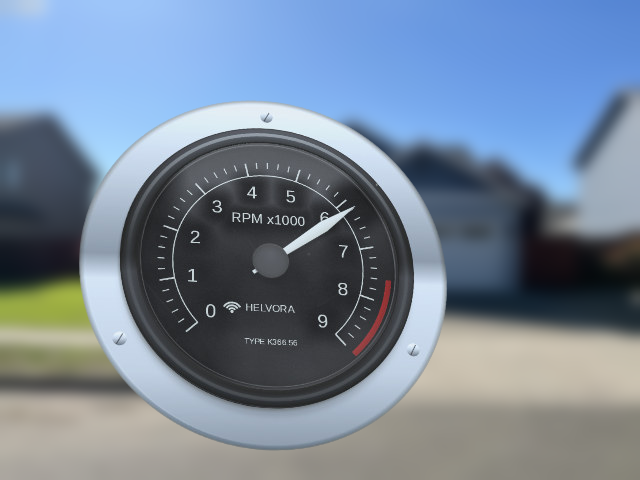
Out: value=6200 unit=rpm
